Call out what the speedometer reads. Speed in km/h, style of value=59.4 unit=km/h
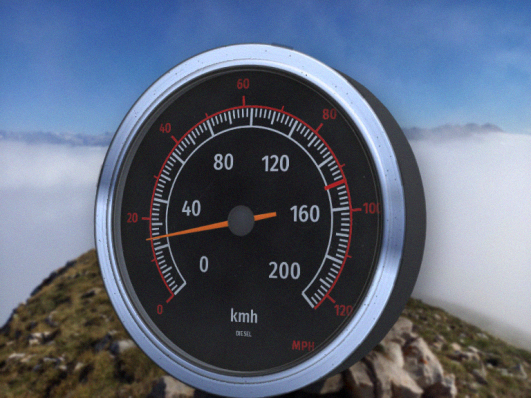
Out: value=24 unit=km/h
